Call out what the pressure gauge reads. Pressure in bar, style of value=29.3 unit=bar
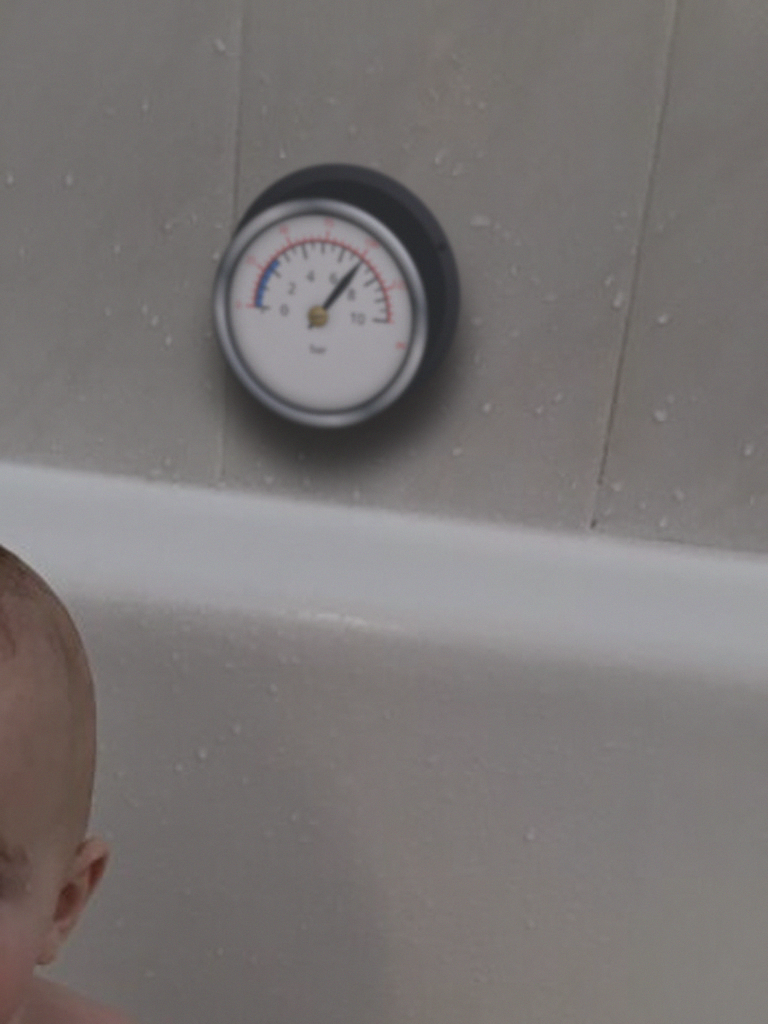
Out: value=7 unit=bar
